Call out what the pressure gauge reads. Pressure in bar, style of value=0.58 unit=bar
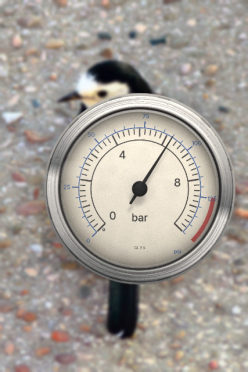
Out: value=6.2 unit=bar
